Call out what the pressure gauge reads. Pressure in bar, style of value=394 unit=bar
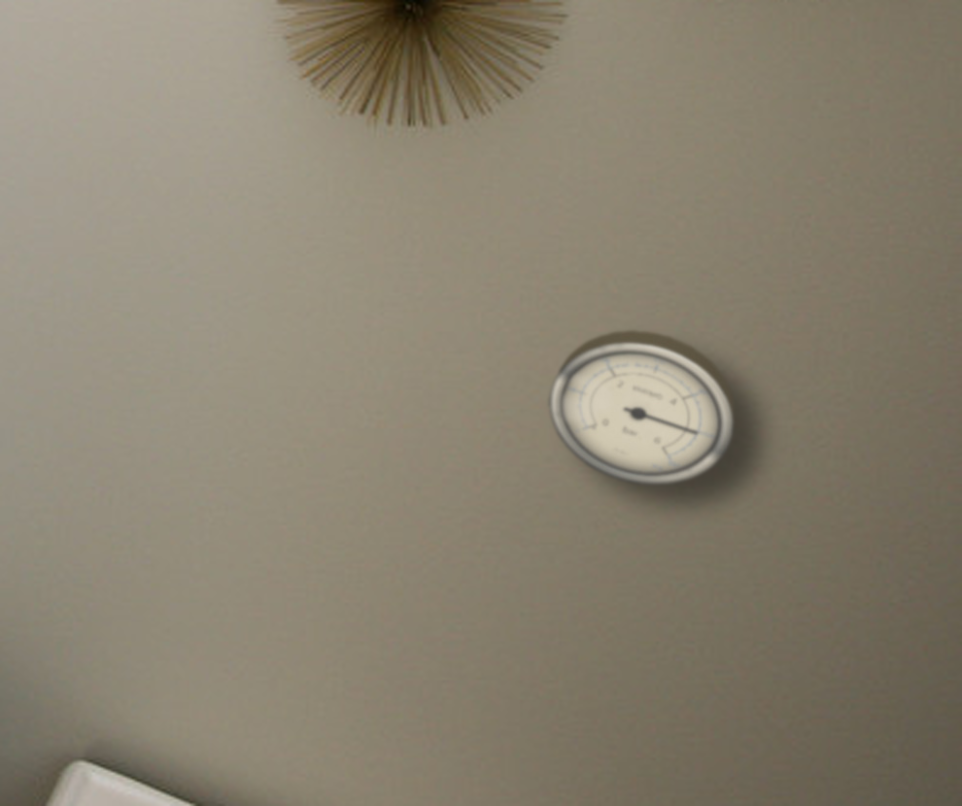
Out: value=5 unit=bar
